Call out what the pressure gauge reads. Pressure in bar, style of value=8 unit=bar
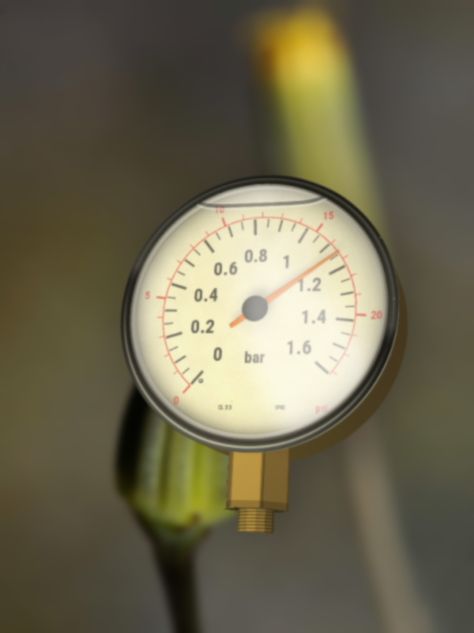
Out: value=1.15 unit=bar
